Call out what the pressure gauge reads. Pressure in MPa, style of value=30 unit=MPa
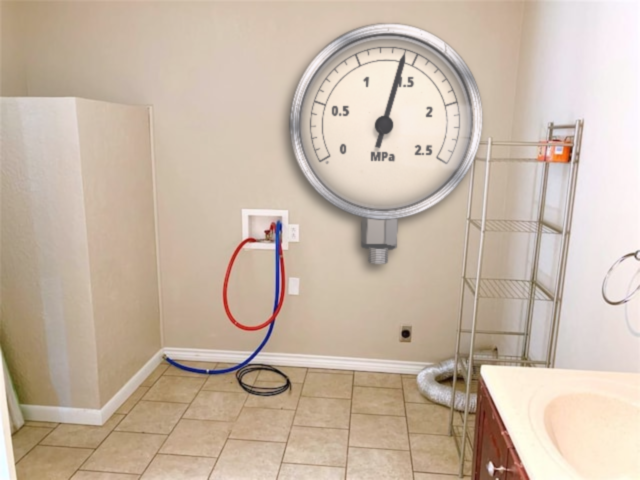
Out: value=1.4 unit=MPa
